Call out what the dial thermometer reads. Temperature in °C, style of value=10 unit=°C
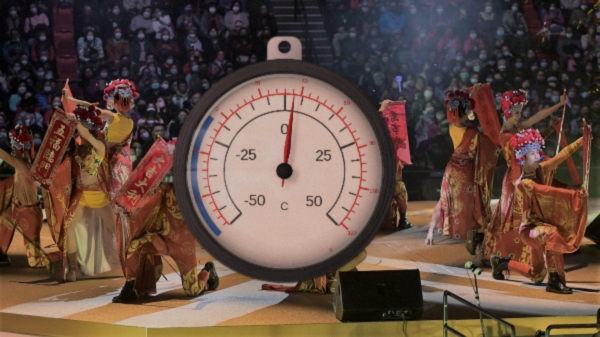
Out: value=2.5 unit=°C
